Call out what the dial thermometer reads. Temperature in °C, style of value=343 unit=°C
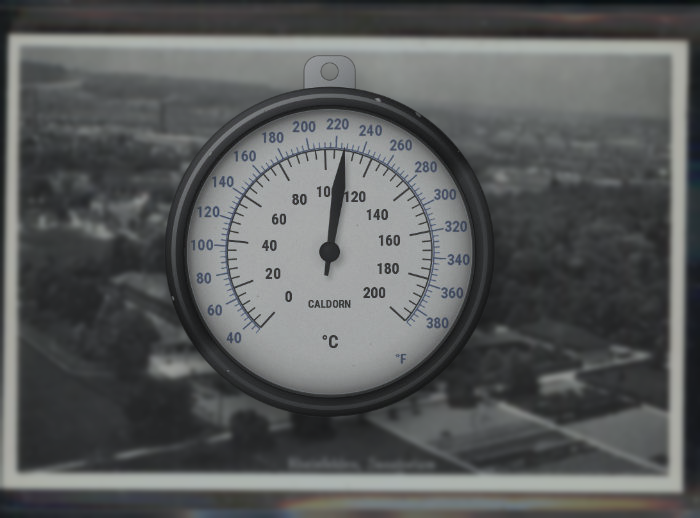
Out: value=108 unit=°C
